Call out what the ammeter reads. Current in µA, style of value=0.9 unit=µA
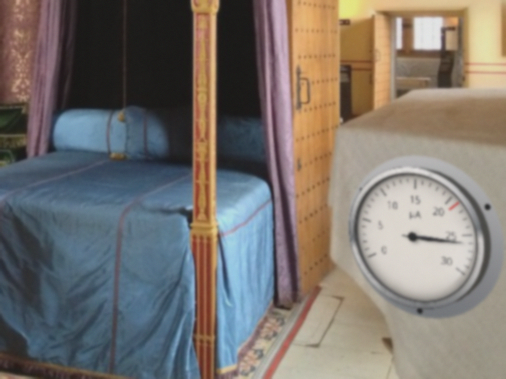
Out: value=26 unit=µA
